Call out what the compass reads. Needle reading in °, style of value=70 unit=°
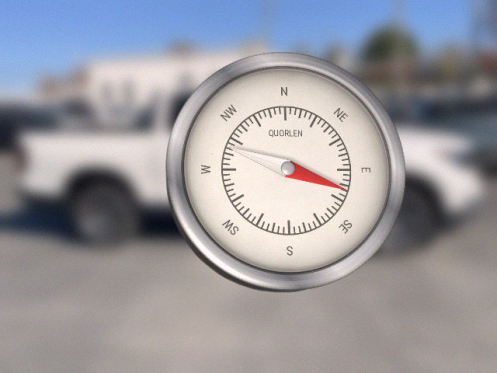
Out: value=110 unit=°
